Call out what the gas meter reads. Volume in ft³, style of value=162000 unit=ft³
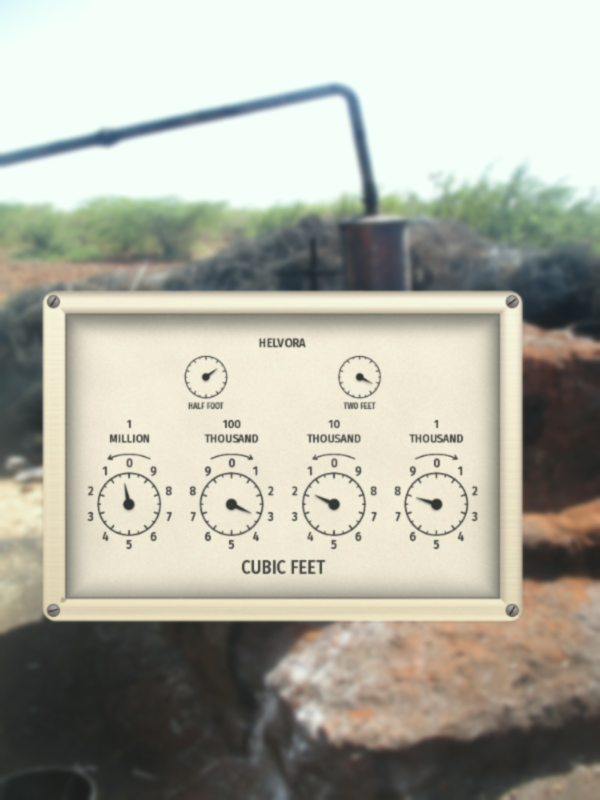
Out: value=31800 unit=ft³
